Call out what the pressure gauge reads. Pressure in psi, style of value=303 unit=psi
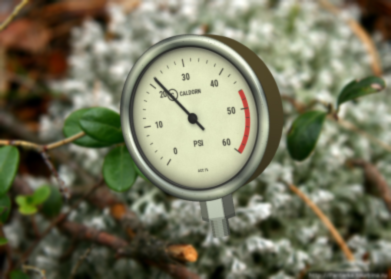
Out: value=22 unit=psi
